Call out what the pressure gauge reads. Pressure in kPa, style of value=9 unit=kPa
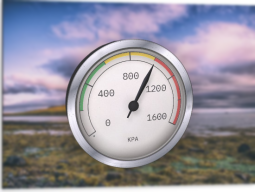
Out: value=1000 unit=kPa
